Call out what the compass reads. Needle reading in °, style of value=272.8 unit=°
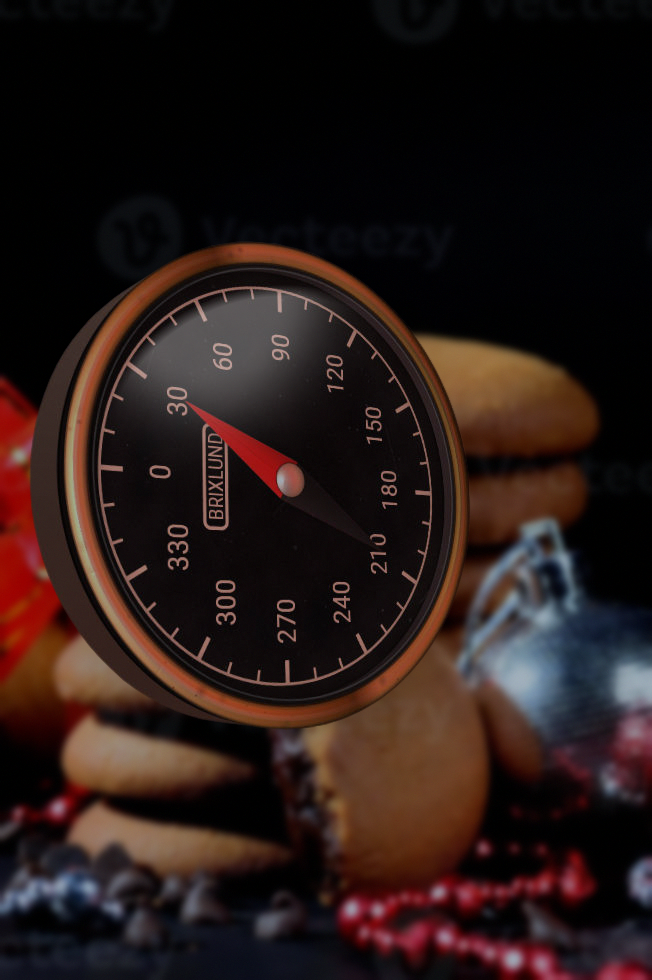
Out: value=30 unit=°
